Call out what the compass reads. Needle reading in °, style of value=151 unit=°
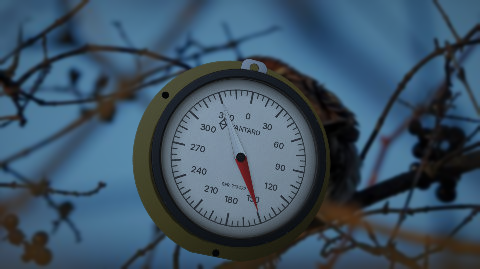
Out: value=150 unit=°
